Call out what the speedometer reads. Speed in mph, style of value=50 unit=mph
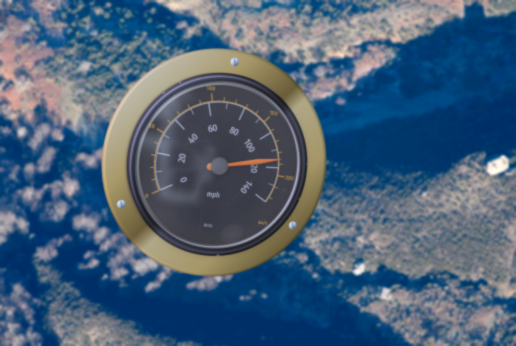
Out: value=115 unit=mph
